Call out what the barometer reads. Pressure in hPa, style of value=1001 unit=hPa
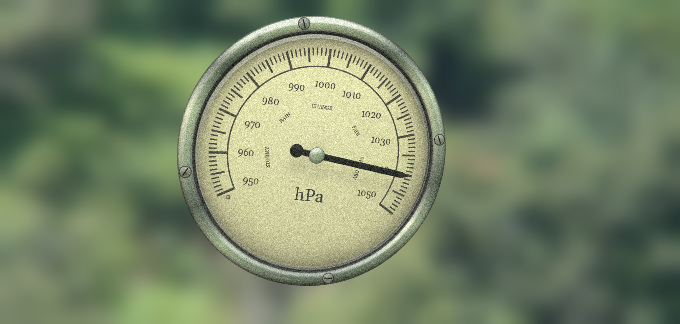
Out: value=1040 unit=hPa
